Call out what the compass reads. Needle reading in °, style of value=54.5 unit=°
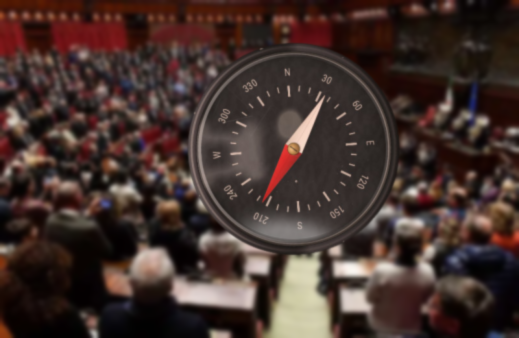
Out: value=215 unit=°
